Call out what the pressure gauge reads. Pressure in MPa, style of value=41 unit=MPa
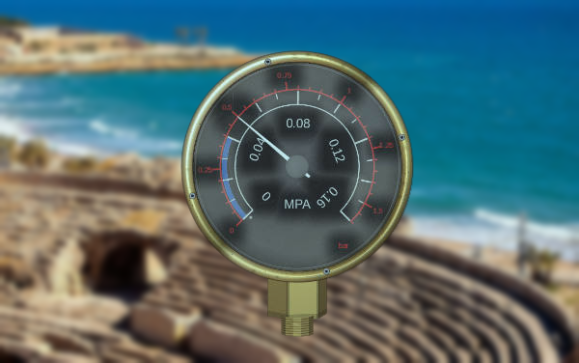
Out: value=0.05 unit=MPa
